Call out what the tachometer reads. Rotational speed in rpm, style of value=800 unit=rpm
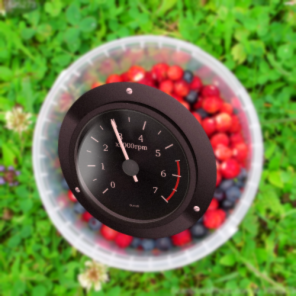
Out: value=3000 unit=rpm
